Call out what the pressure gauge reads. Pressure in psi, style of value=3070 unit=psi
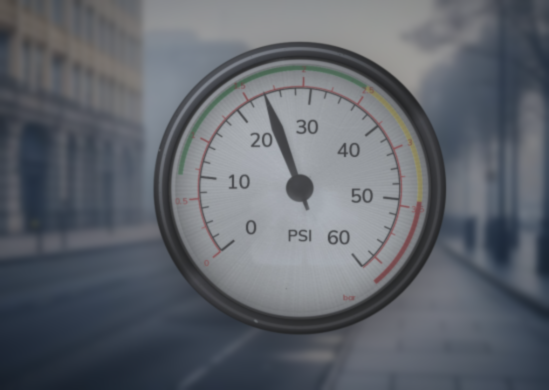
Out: value=24 unit=psi
